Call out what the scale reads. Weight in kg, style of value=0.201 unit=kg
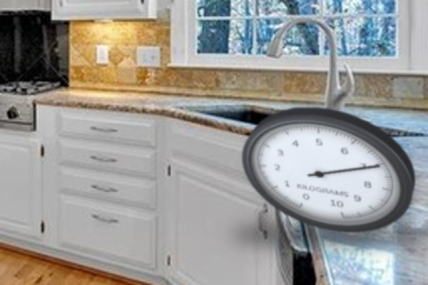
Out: value=7 unit=kg
